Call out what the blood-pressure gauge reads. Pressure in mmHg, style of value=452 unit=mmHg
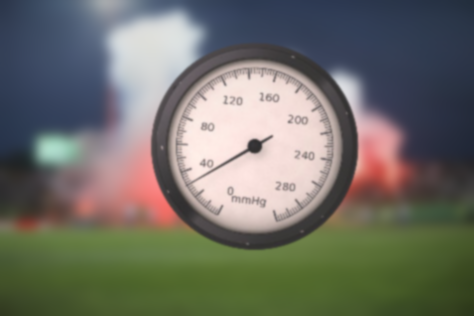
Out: value=30 unit=mmHg
